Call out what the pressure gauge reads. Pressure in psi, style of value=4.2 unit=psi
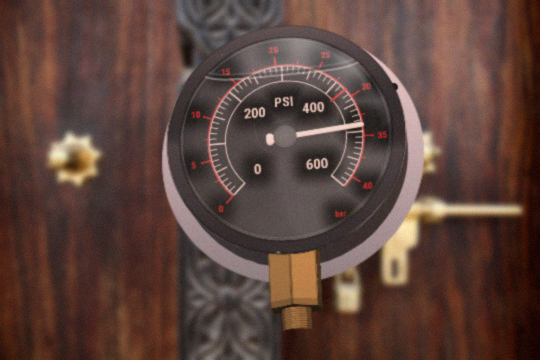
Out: value=490 unit=psi
